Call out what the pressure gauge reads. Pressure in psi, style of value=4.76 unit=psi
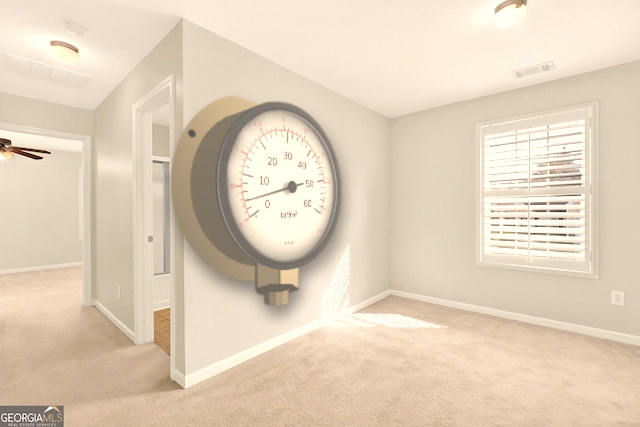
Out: value=4 unit=psi
